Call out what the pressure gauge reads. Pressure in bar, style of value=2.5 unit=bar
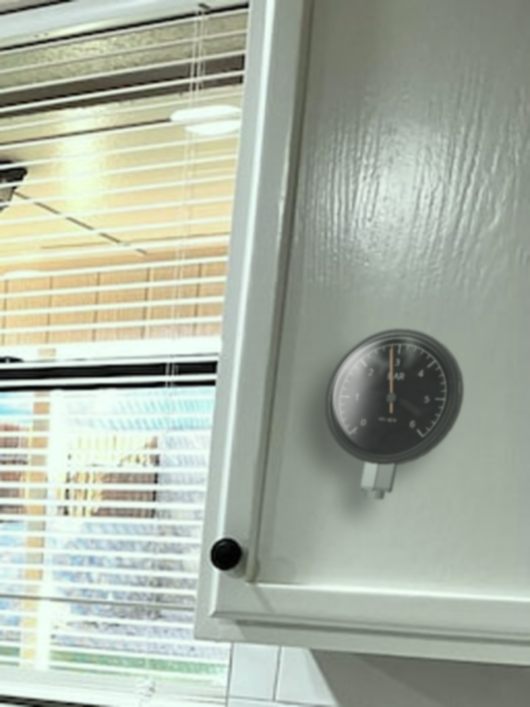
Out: value=2.8 unit=bar
